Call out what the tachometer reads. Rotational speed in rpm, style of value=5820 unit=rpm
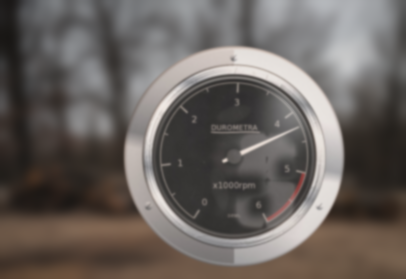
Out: value=4250 unit=rpm
